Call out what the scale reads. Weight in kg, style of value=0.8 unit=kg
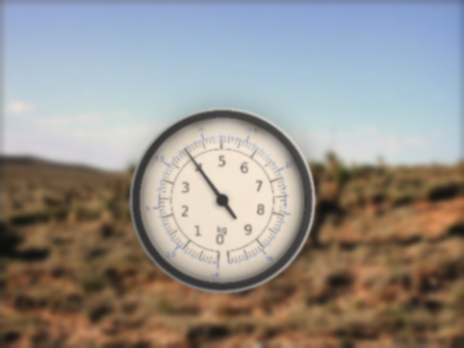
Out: value=4 unit=kg
